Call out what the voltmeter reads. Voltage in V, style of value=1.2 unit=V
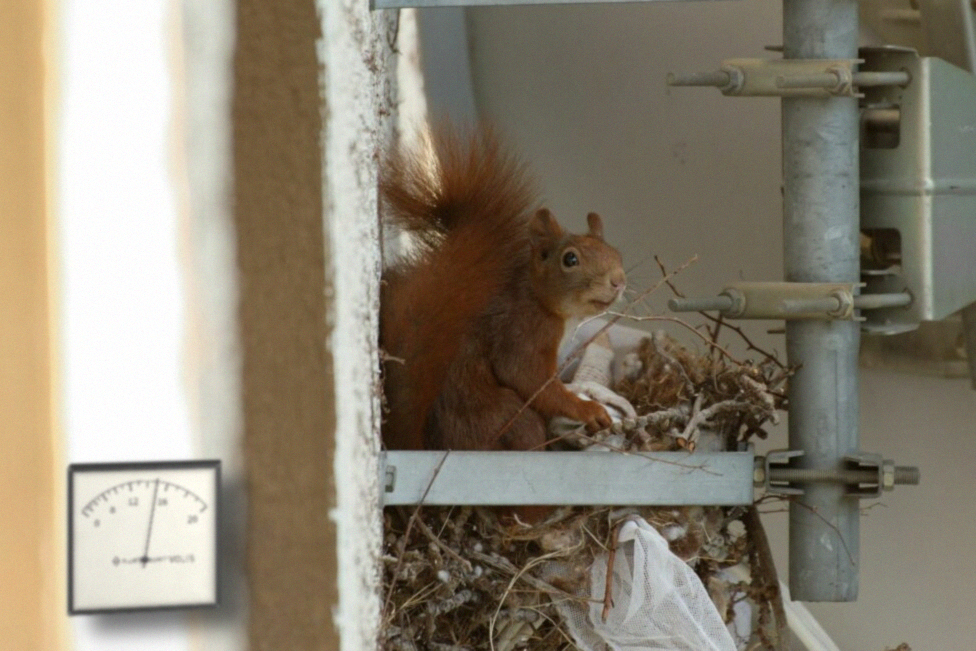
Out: value=15 unit=V
